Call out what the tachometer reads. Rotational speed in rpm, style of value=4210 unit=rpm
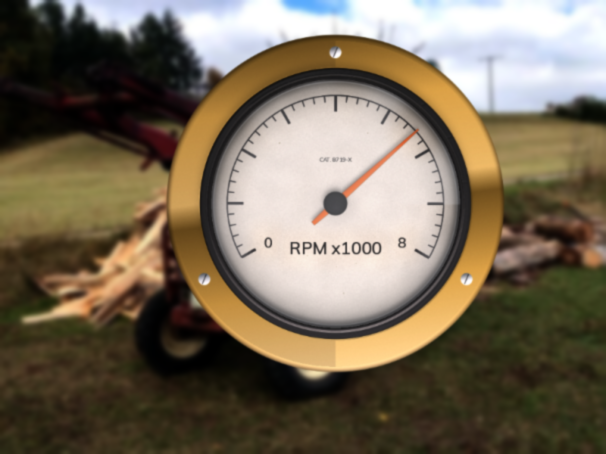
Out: value=5600 unit=rpm
